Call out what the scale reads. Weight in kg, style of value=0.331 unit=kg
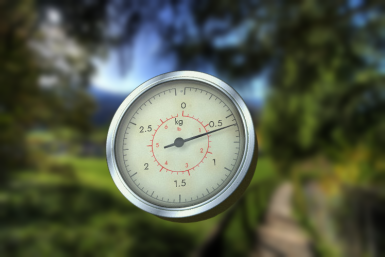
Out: value=0.6 unit=kg
